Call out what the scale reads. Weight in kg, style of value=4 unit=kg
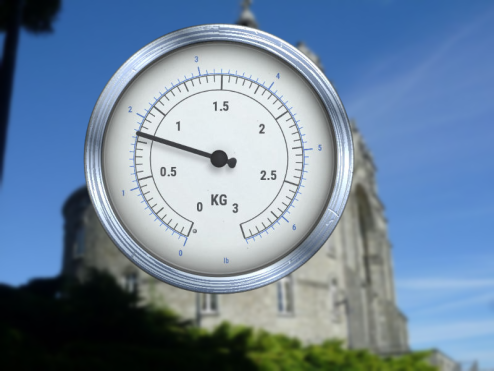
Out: value=0.8 unit=kg
